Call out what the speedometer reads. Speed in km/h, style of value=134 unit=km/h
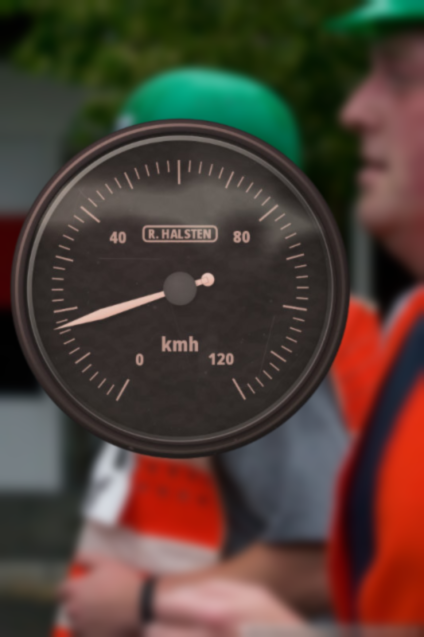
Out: value=17 unit=km/h
